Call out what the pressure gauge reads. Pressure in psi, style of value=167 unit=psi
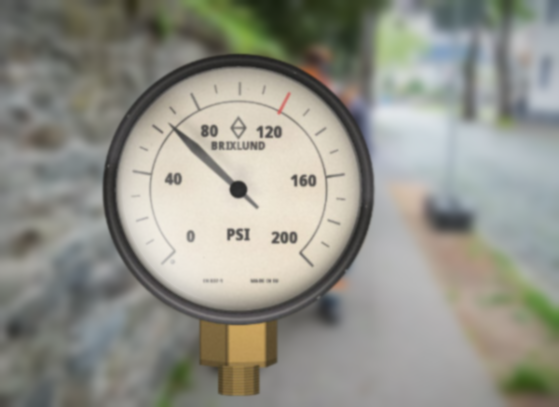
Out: value=65 unit=psi
